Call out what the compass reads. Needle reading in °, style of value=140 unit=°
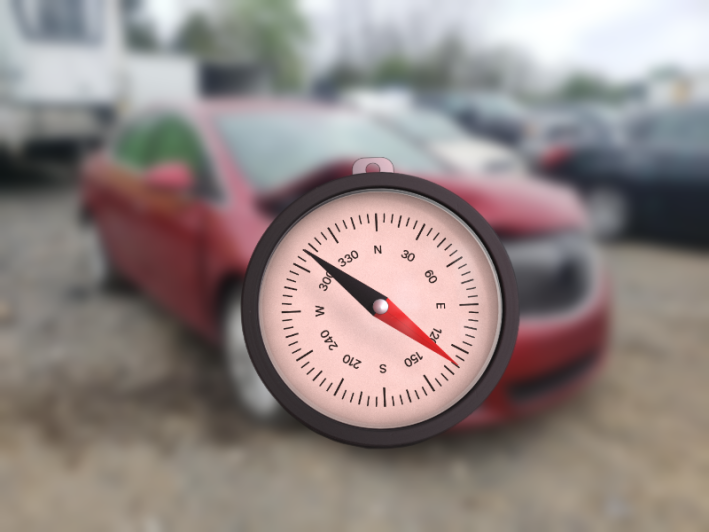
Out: value=130 unit=°
